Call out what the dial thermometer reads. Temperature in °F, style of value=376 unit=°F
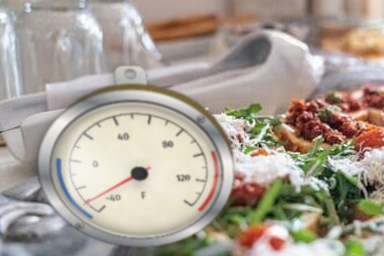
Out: value=-30 unit=°F
